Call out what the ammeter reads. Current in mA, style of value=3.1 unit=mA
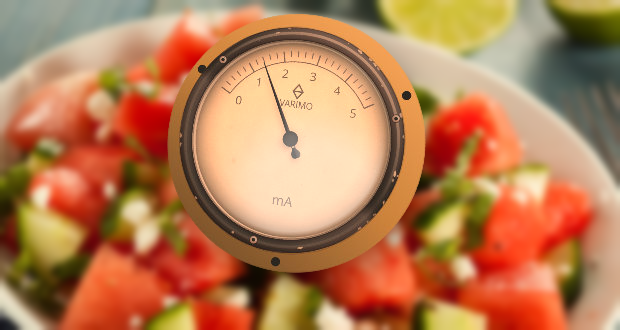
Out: value=1.4 unit=mA
